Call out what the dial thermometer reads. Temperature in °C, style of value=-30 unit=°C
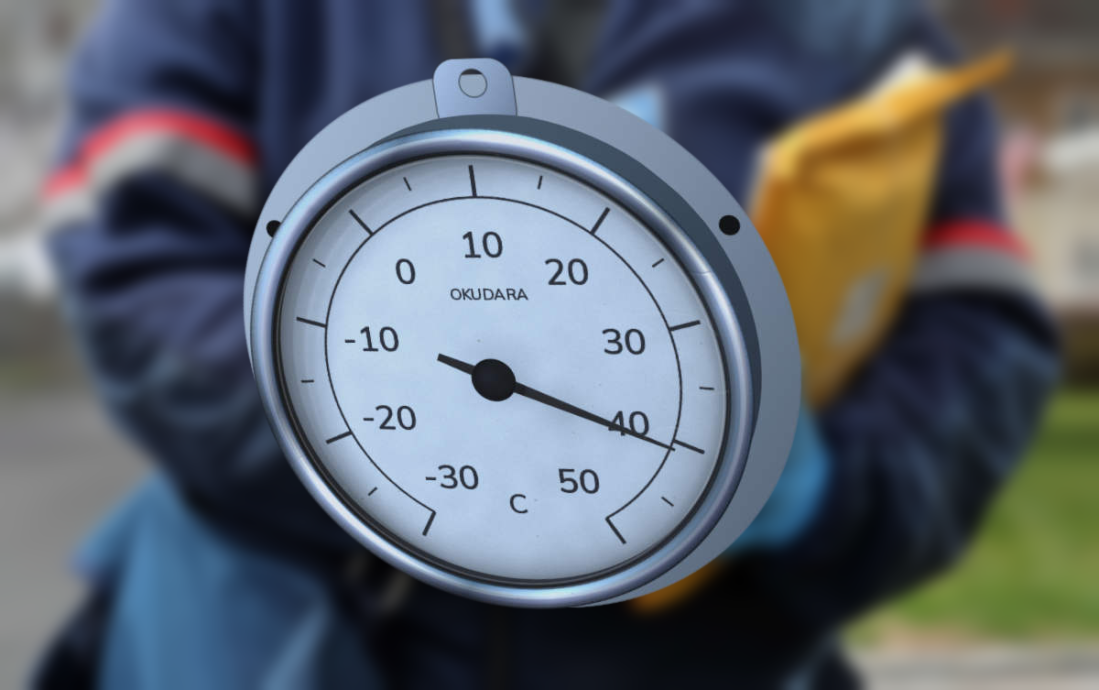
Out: value=40 unit=°C
